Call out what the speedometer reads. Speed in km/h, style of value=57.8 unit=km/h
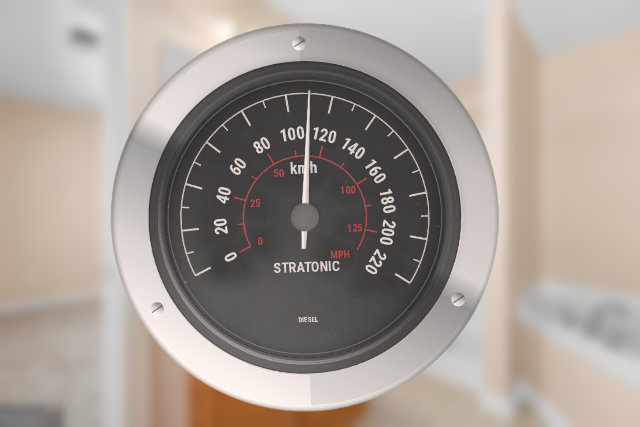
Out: value=110 unit=km/h
